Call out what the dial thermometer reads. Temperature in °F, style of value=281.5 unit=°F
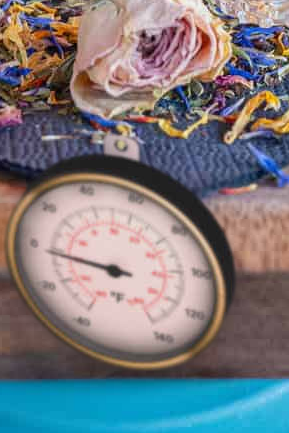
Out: value=0 unit=°F
